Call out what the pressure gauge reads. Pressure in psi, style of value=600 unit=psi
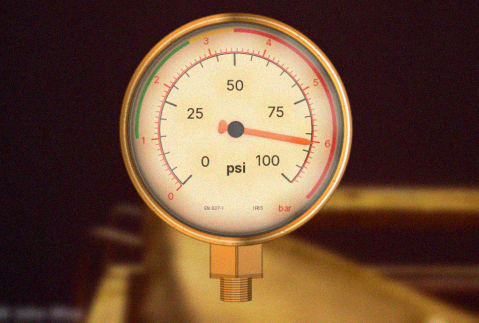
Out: value=87.5 unit=psi
